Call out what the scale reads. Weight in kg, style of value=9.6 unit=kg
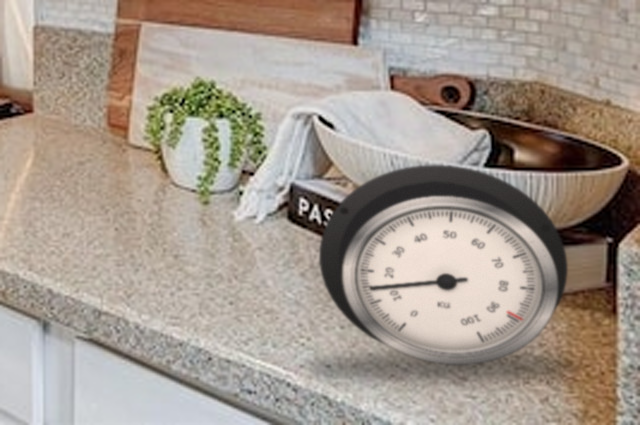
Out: value=15 unit=kg
